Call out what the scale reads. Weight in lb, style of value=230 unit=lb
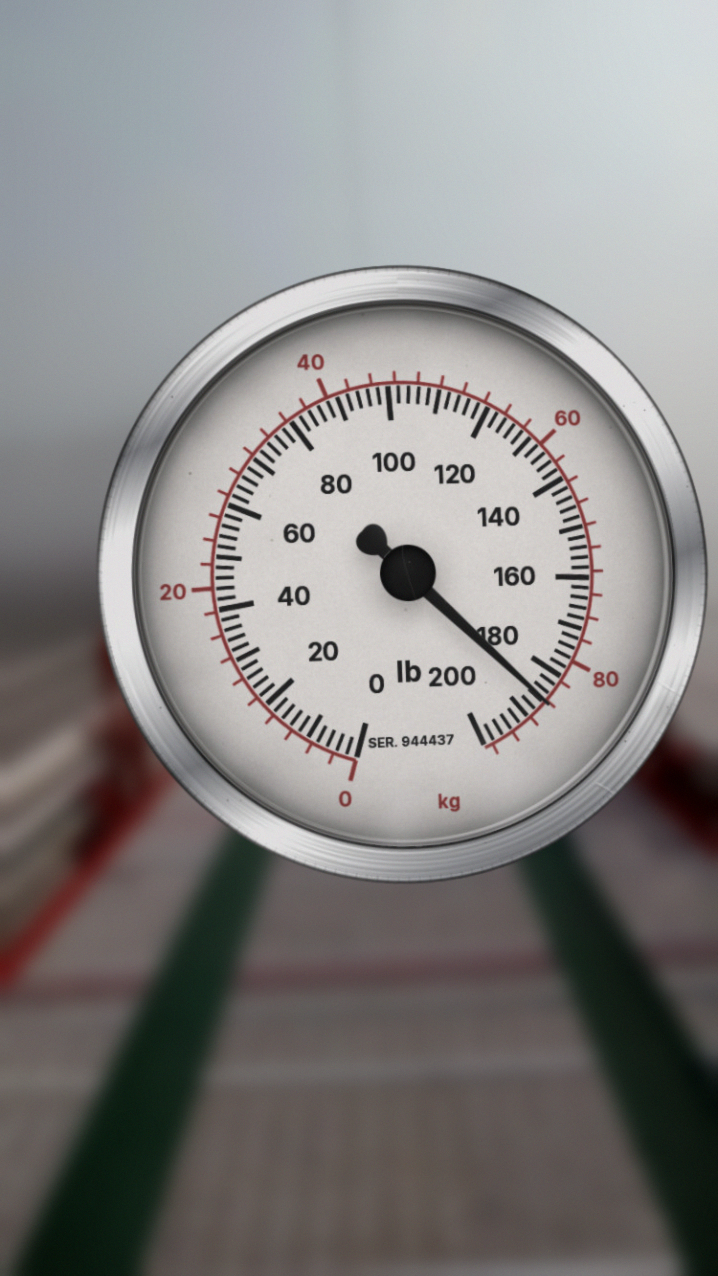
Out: value=186 unit=lb
